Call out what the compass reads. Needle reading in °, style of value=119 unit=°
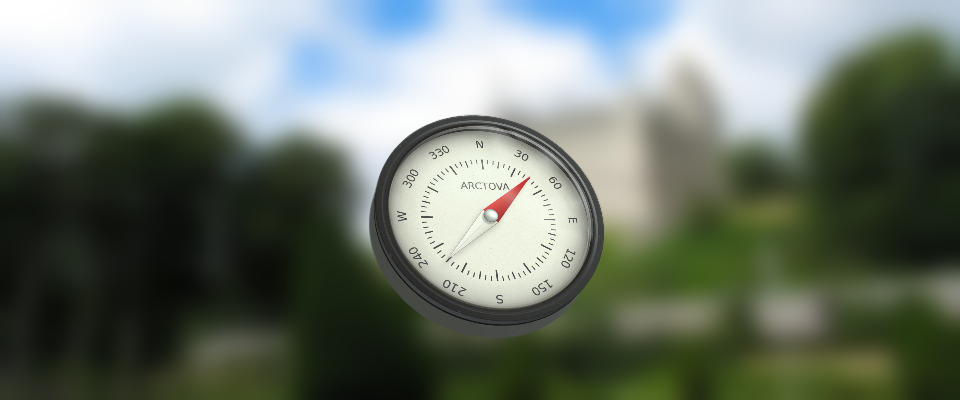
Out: value=45 unit=°
